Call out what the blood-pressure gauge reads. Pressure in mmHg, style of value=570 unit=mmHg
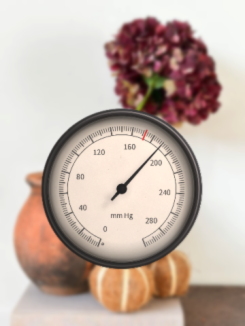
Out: value=190 unit=mmHg
